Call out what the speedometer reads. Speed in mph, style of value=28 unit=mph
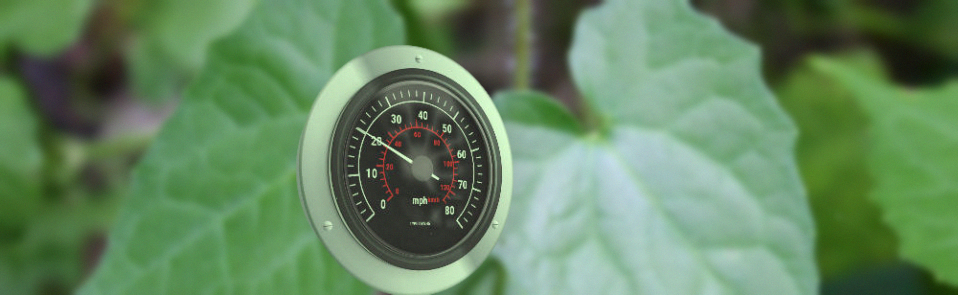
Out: value=20 unit=mph
